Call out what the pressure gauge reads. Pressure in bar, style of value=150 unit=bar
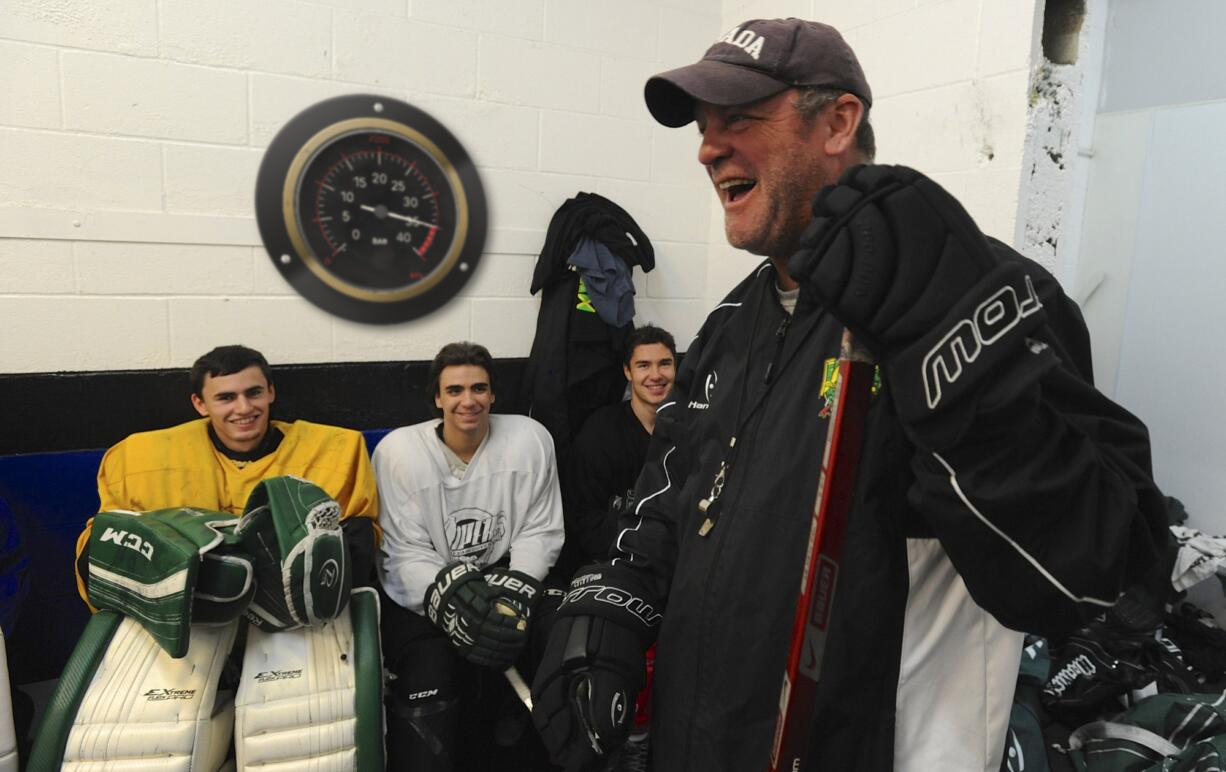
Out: value=35 unit=bar
